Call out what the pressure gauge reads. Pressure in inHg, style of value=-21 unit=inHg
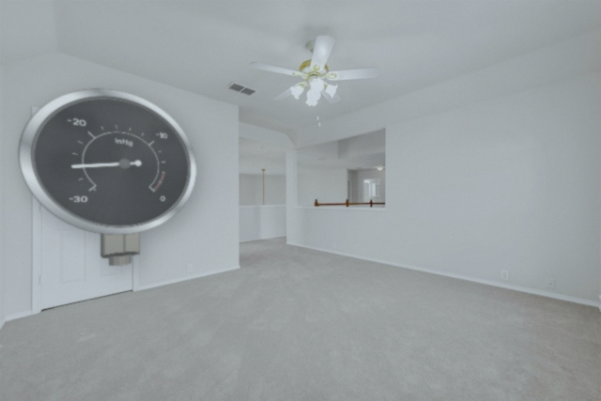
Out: value=-26 unit=inHg
